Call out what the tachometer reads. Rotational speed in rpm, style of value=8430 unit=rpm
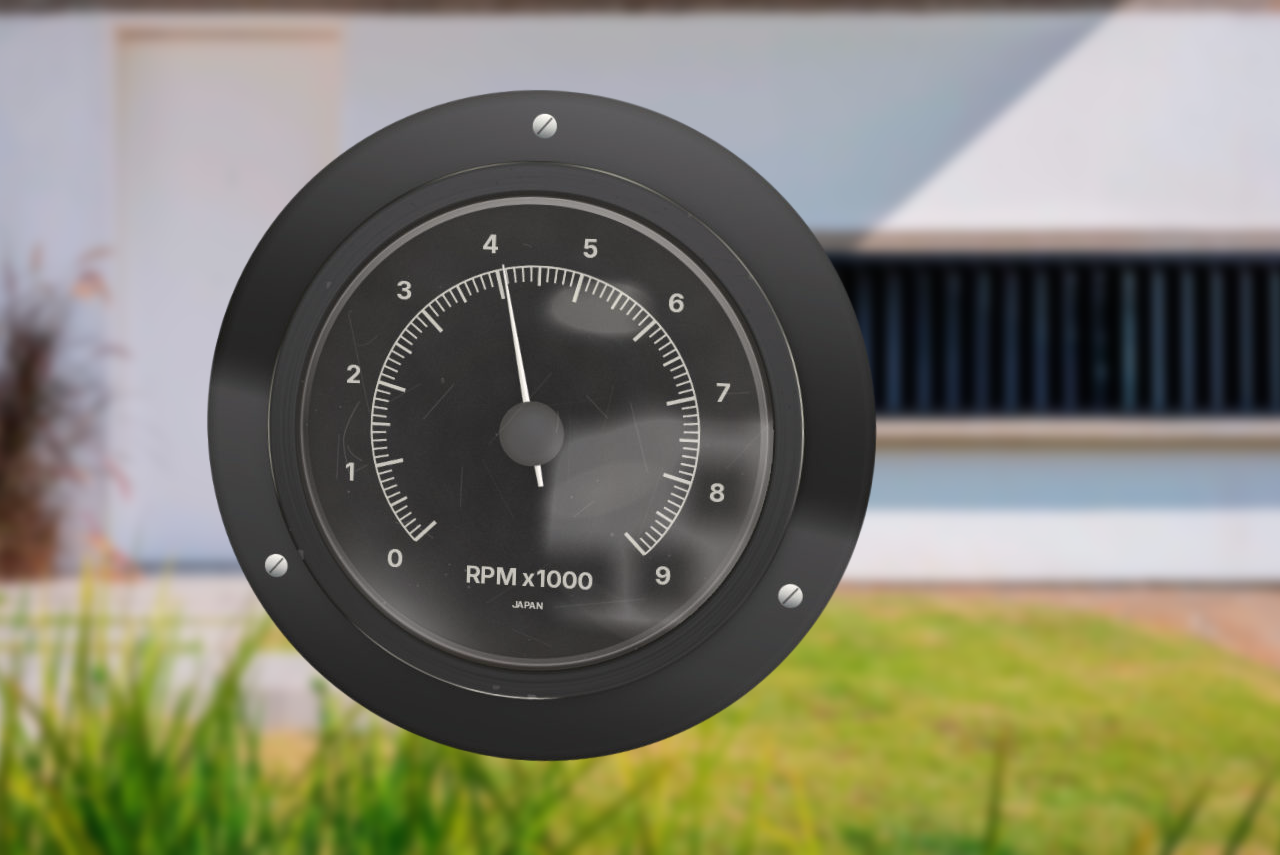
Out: value=4100 unit=rpm
